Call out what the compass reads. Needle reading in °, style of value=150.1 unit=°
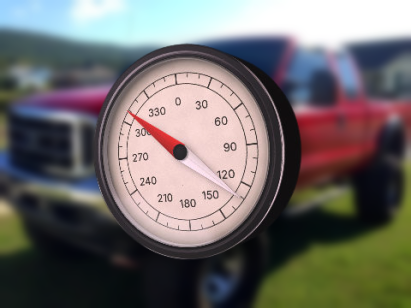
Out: value=310 unit=°
